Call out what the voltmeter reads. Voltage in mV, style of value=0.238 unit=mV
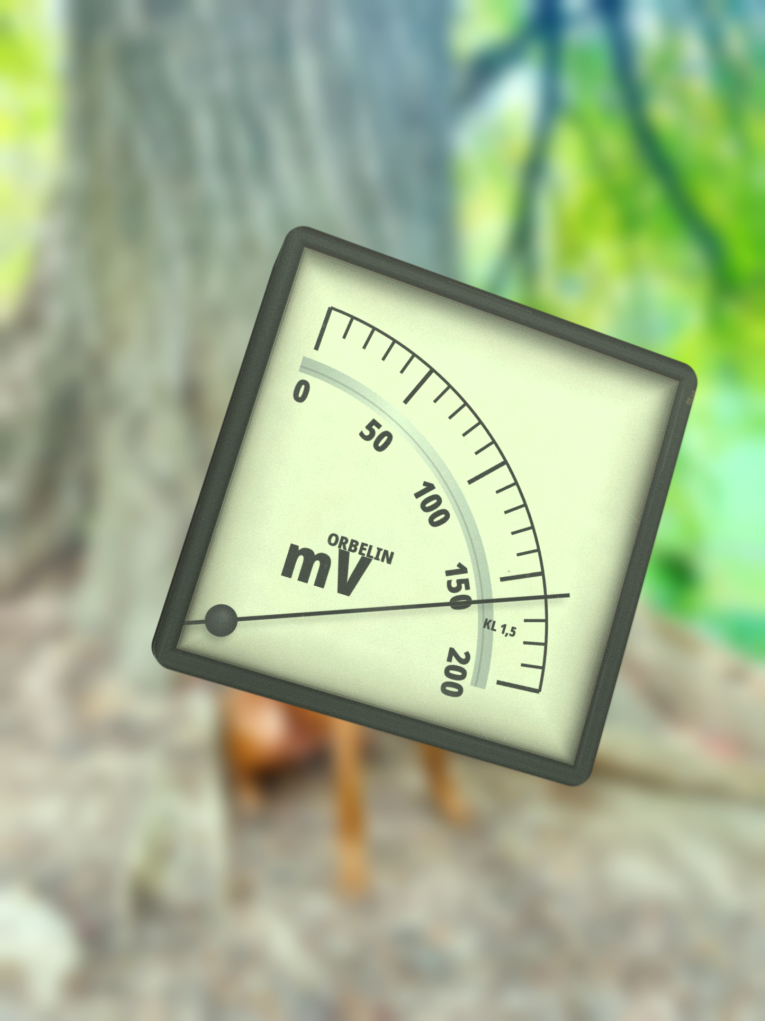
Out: value=160 unit=mV
